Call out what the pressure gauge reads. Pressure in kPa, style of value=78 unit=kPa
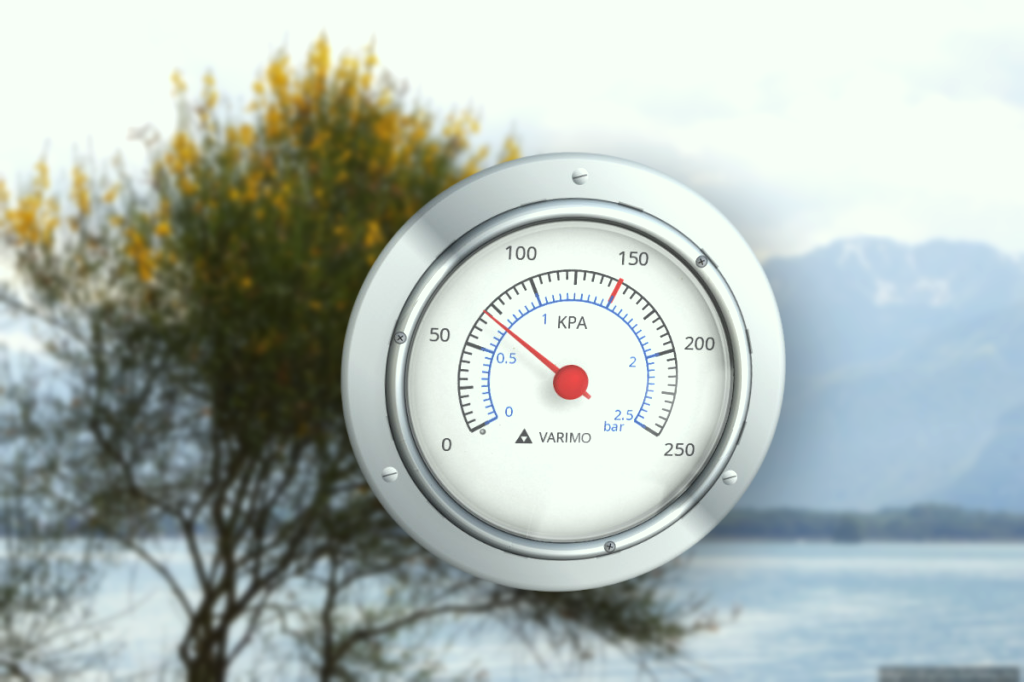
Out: value=70 unit=kPa
